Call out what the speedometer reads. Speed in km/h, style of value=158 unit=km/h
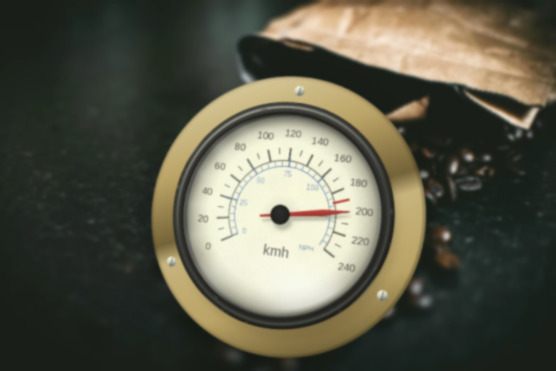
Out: value=200 unit=km/h
